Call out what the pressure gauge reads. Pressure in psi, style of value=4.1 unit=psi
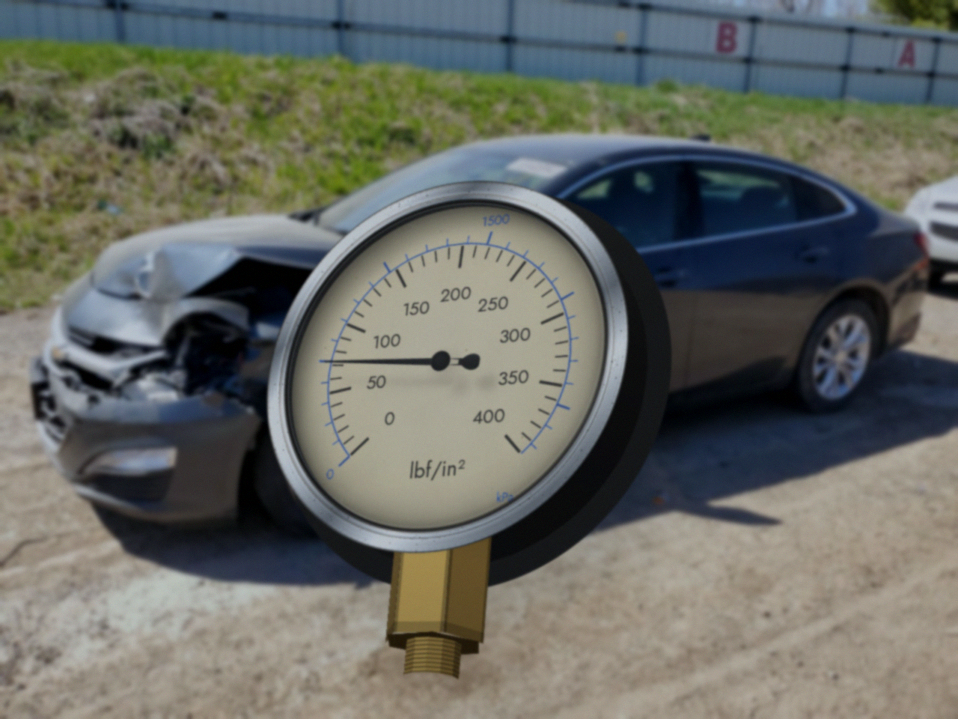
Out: value=70 unit=psi
